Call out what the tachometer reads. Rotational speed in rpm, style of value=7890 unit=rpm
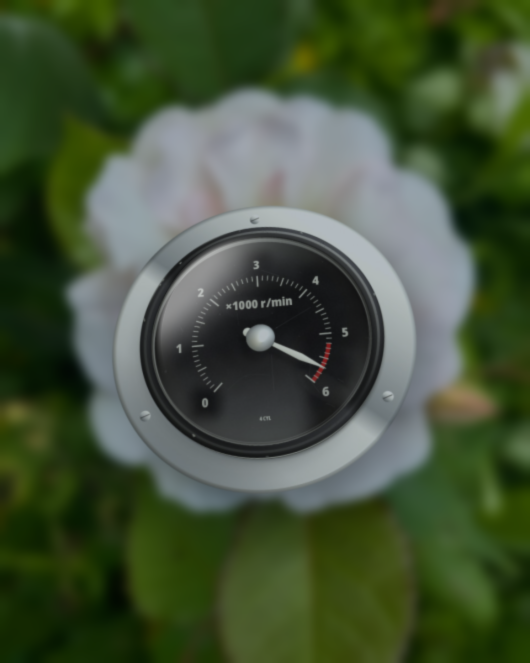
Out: value=5700 unit=rpm
